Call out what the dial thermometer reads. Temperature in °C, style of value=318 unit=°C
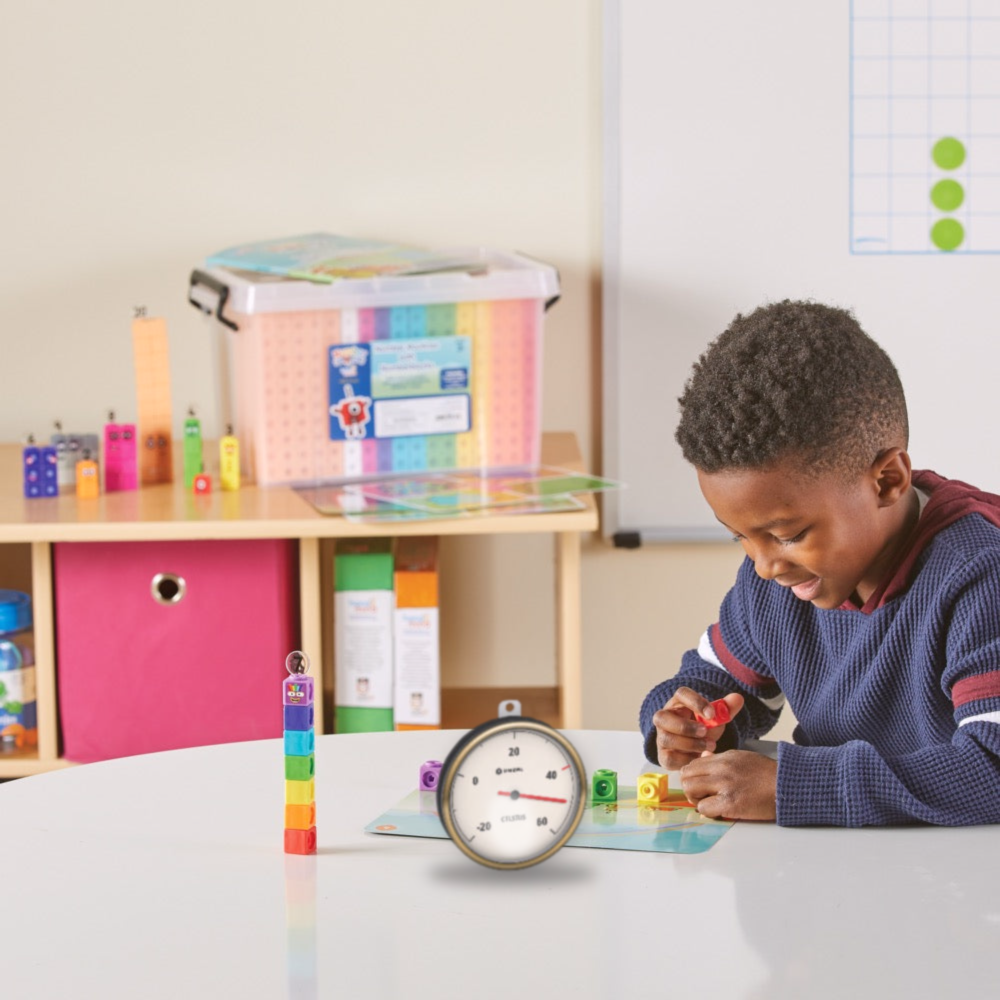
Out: value=50 unit=°C
